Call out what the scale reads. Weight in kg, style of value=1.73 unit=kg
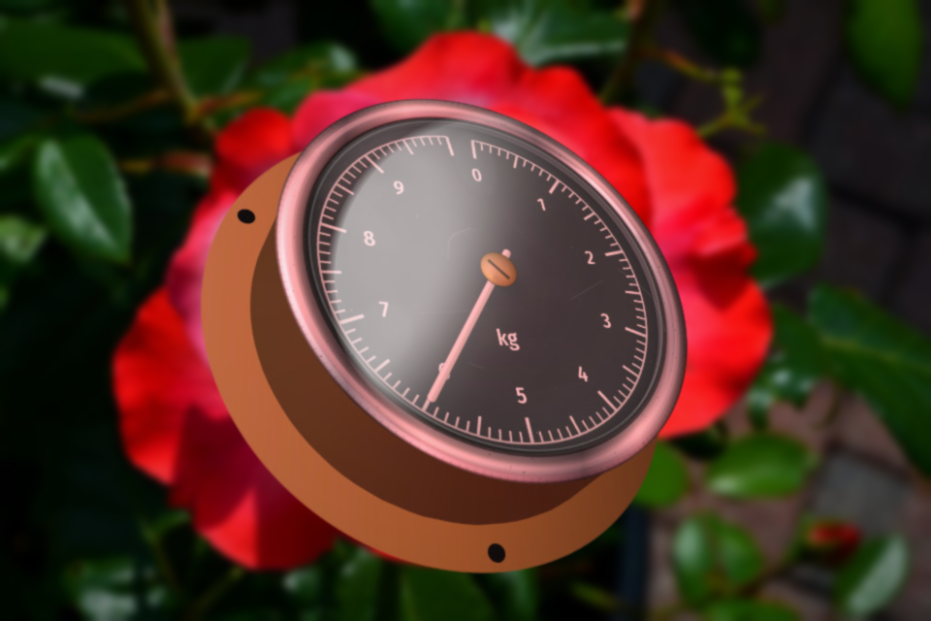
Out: value=6 unit=kg
